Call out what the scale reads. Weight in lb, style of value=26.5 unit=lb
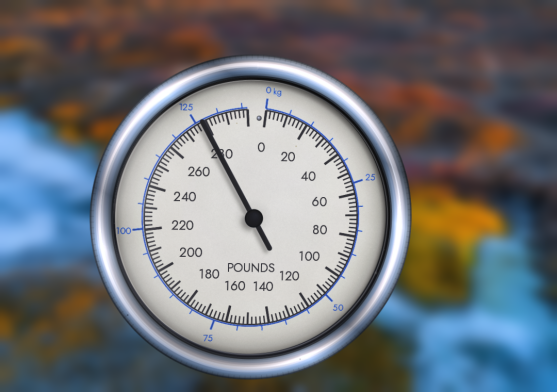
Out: value=278 unit=lb
